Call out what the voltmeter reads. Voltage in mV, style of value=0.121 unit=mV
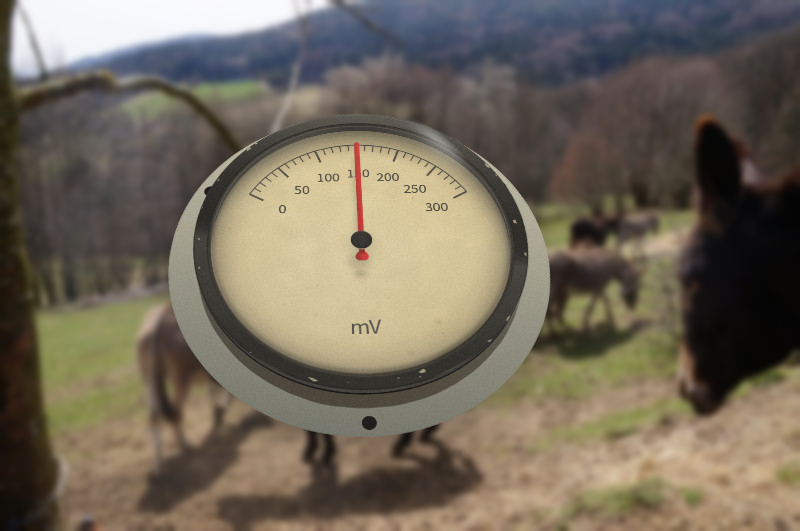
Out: value=150 unit=mV
